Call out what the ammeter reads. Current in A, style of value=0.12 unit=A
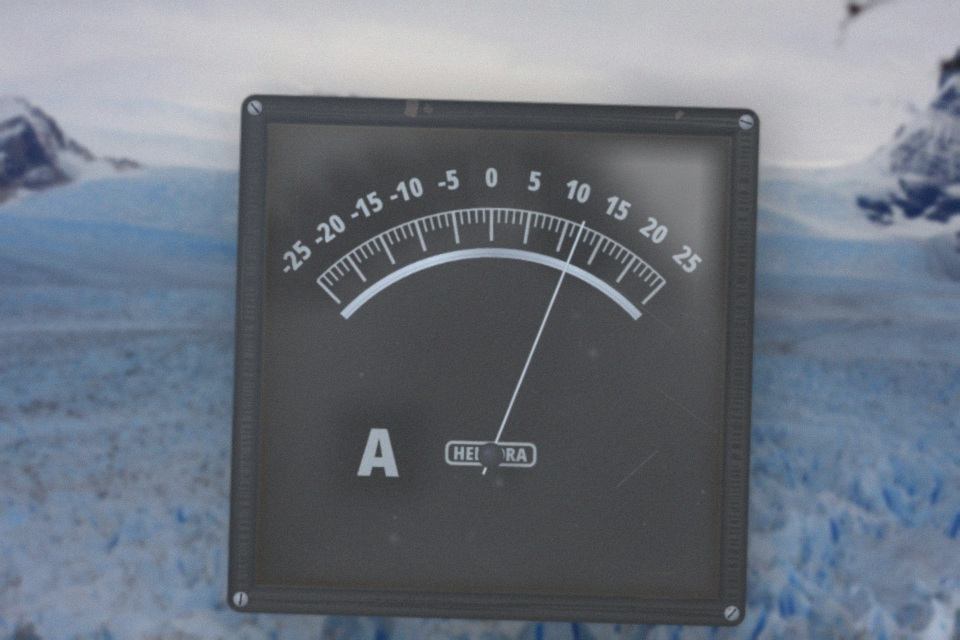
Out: value=12 unit=A
